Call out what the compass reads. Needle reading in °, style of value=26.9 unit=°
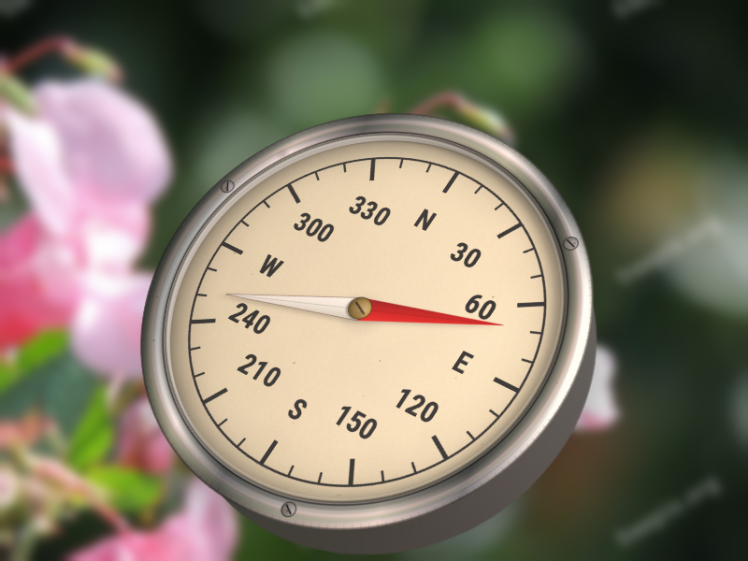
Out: value=70 unit=°
